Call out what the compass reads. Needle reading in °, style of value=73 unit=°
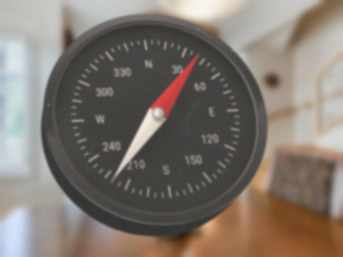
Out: value=40 unit=°
